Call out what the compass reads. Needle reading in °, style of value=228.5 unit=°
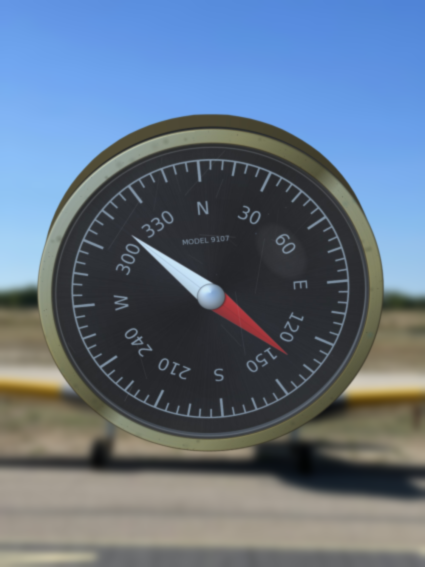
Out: value=135 unit=°
